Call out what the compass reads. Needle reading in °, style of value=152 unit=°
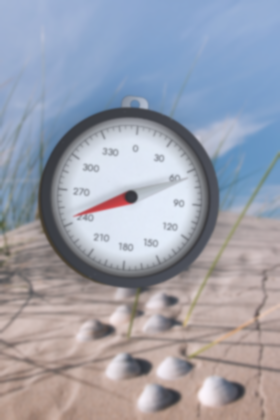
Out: value=245 unit=°
